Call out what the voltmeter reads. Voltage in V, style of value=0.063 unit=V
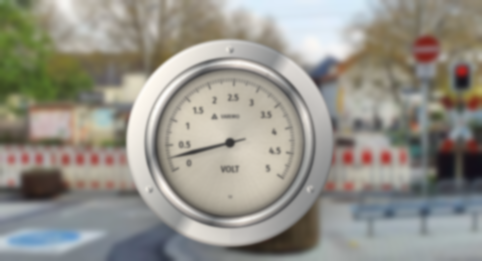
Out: value=0.25 unit=V
